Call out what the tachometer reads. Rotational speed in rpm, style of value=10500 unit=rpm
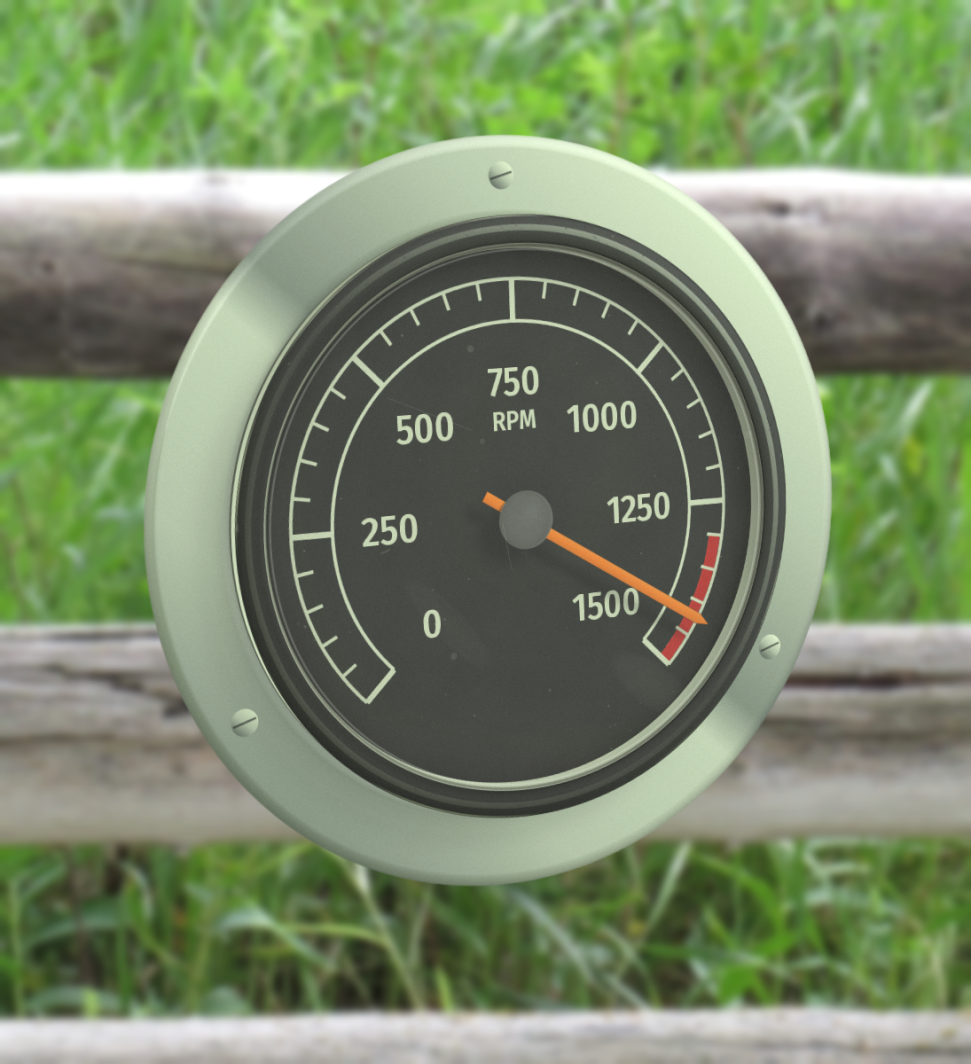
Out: value=1425 unit=rpm
